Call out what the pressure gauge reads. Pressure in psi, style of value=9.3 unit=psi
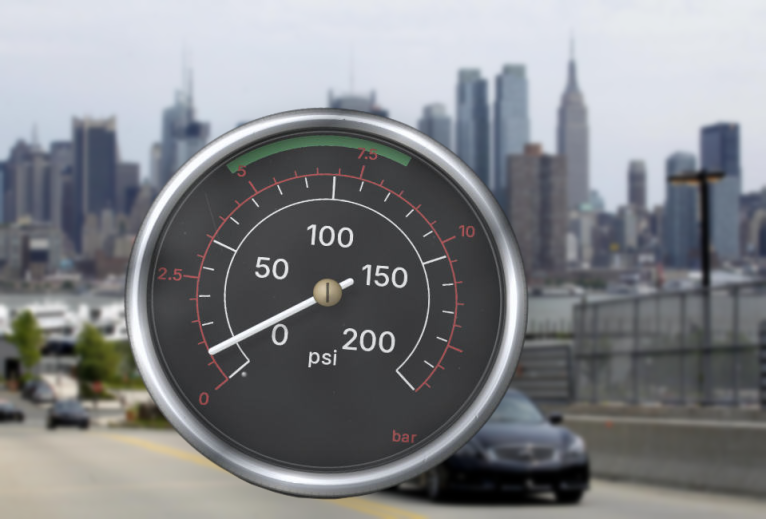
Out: value=10 unit=psi
